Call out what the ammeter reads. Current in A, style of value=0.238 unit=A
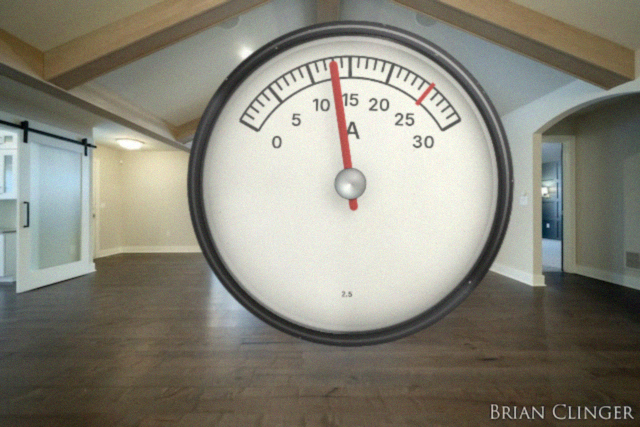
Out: value=13 unit=A
